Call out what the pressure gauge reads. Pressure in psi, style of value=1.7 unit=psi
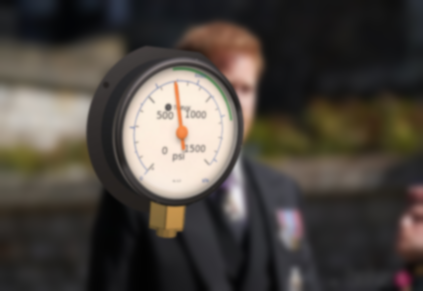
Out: value=700 unit=psi
